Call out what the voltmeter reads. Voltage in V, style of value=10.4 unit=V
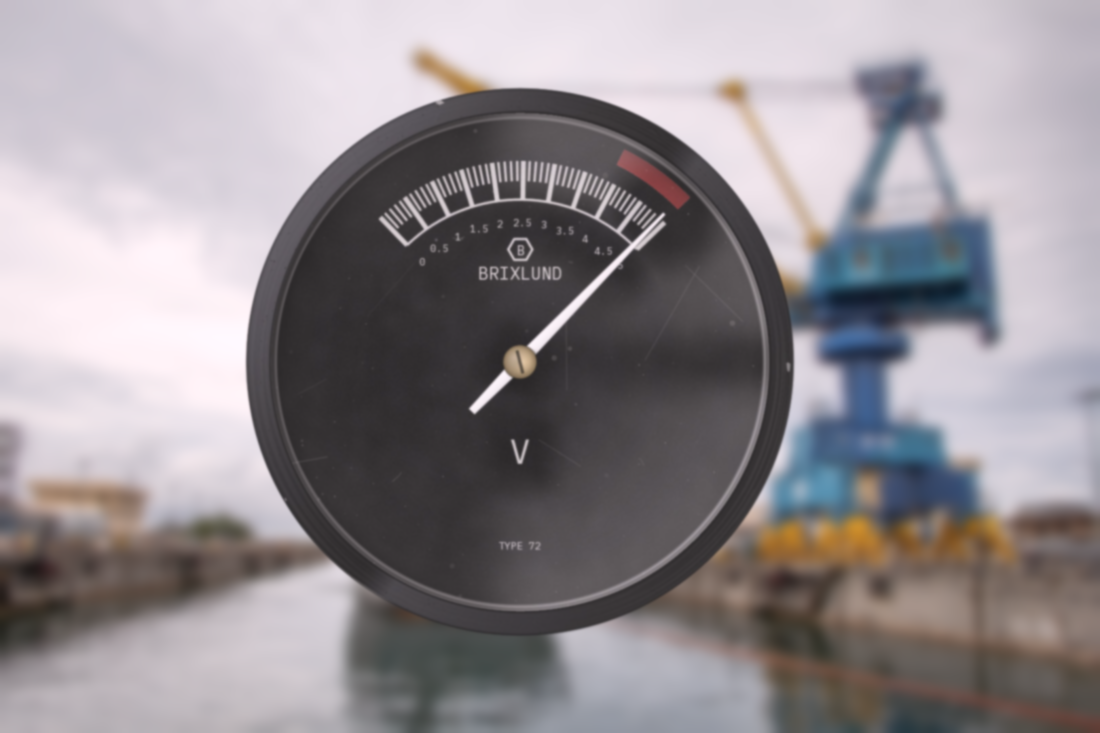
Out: value=4.9 unit=V
